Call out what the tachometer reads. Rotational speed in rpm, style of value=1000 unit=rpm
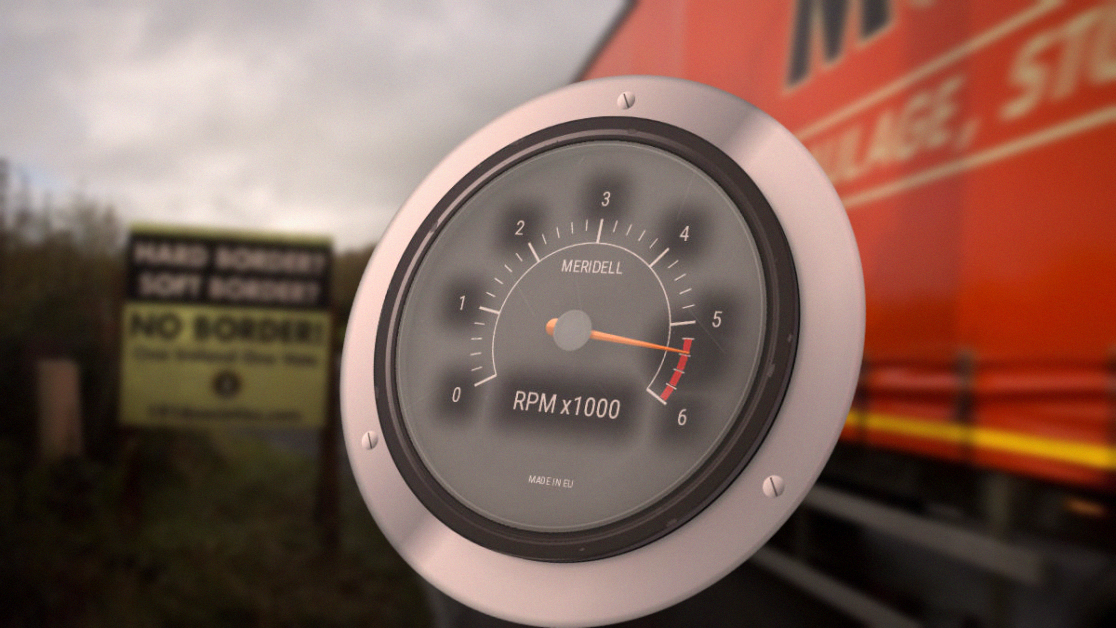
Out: value=5400 unit=rpm
